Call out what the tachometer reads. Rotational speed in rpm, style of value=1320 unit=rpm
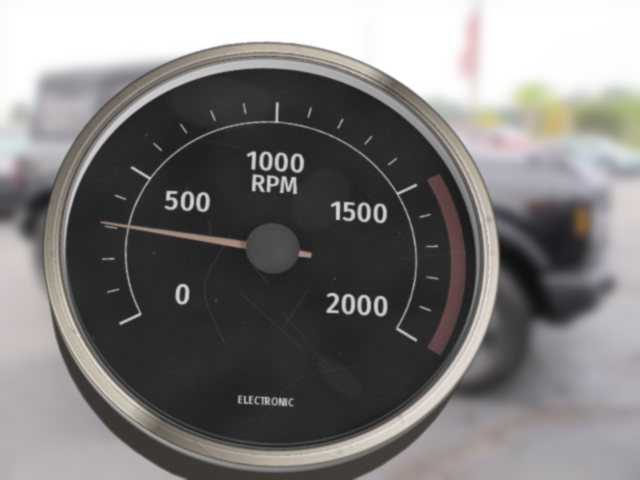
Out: value=300 unit=rpm
